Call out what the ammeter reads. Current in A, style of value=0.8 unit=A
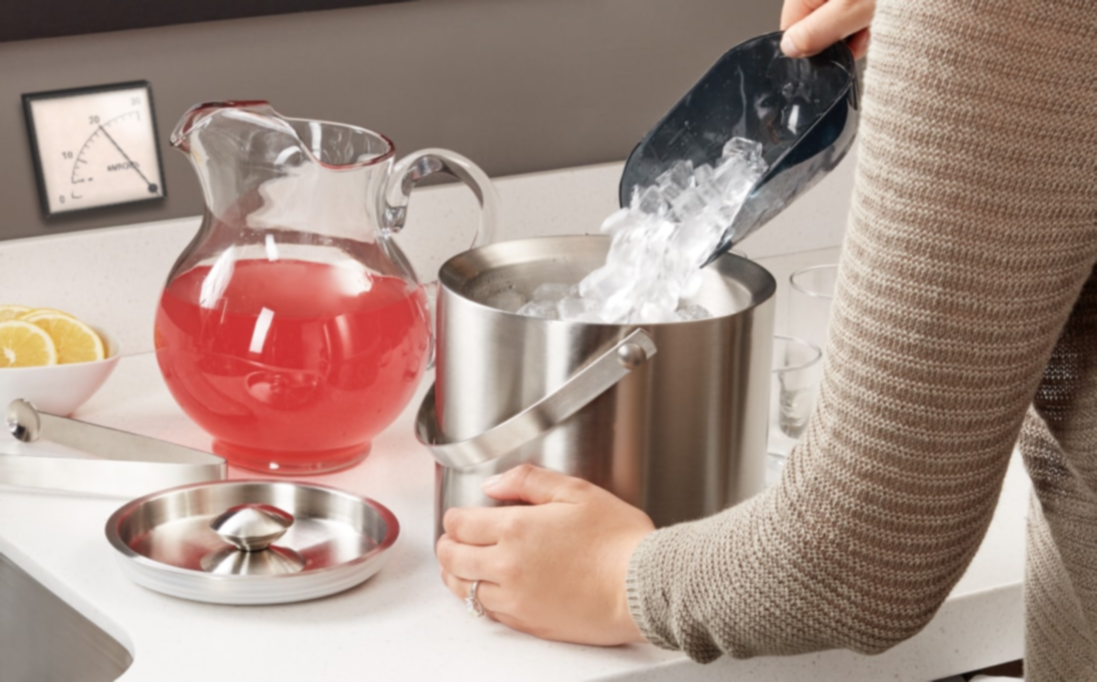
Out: value=20 unit=A
